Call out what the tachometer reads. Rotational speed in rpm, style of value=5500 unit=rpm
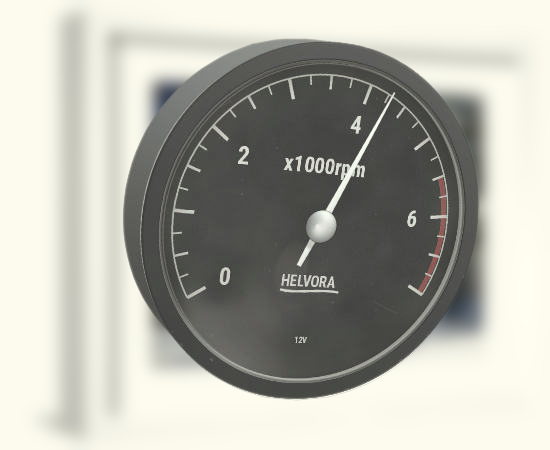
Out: value=4250 unit=rpm
